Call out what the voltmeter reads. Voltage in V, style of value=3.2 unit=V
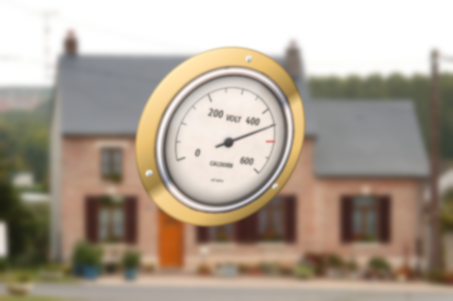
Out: value=450 unit=V
